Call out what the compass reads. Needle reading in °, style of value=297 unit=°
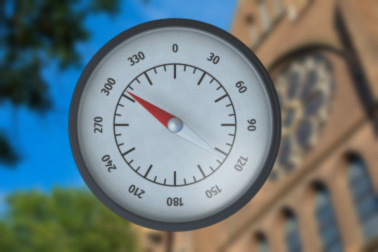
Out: value=305 unit=°
